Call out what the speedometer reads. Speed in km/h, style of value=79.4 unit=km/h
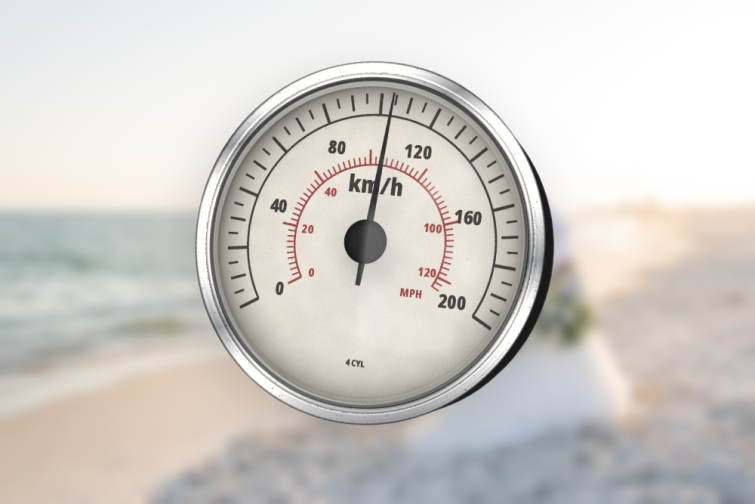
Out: value=105 unit=km/h
